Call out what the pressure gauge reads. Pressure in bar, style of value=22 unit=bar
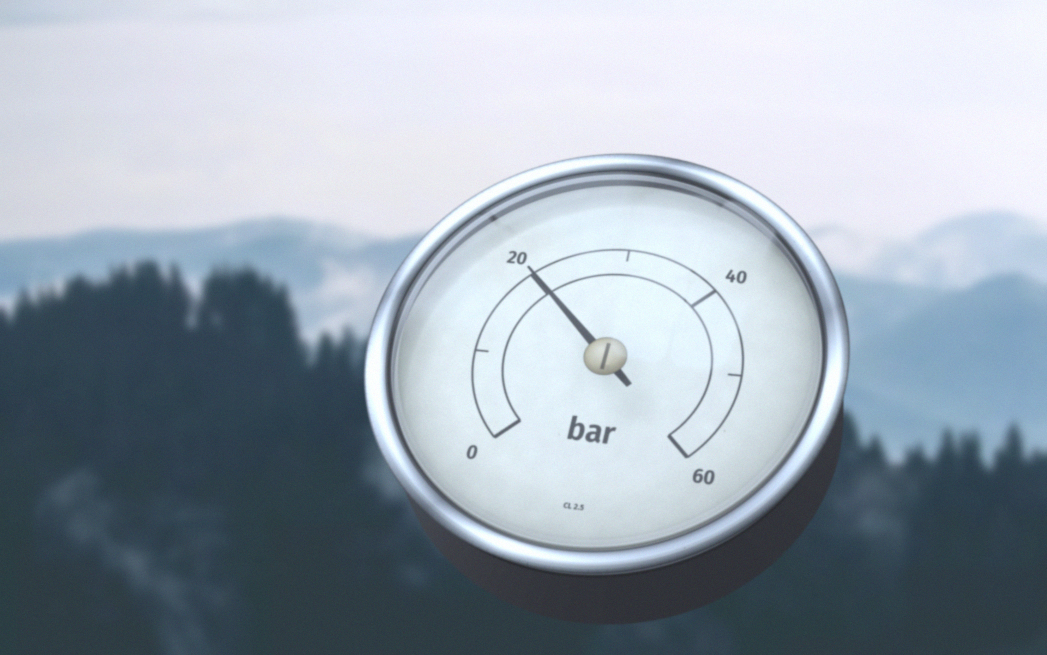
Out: value=20 unit=bar
